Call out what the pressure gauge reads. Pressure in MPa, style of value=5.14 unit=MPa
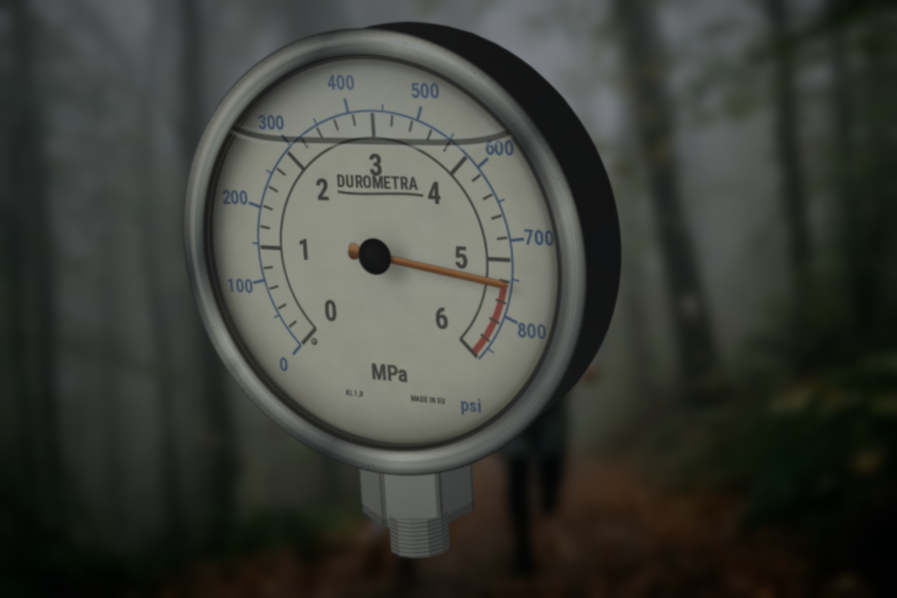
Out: value=5.2 unit=MPa
